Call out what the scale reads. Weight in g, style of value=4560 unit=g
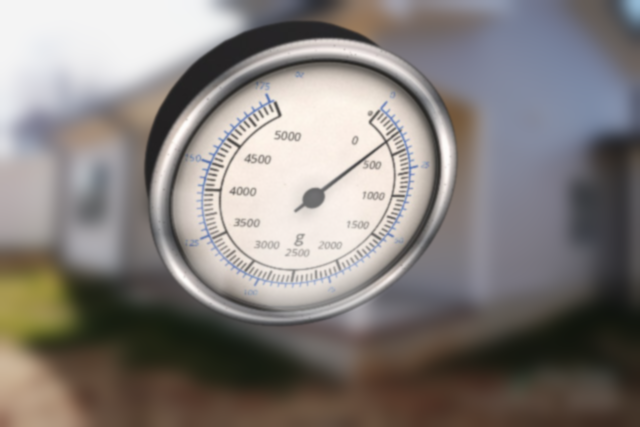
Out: value=250 unit=g
